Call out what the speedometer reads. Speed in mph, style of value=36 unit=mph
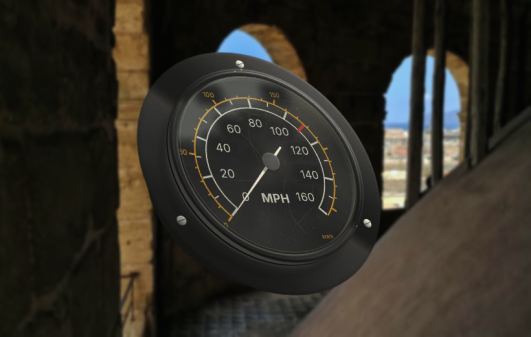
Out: value=0 unit=mph
